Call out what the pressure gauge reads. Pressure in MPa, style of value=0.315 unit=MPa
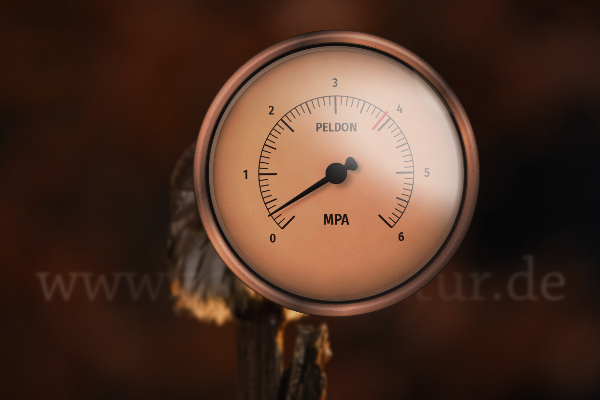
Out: value=0.3 unit=MPa
